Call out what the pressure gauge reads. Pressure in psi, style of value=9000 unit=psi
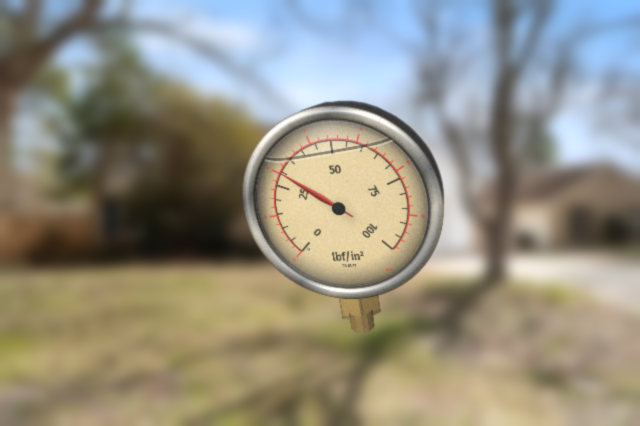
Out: value=30 unit=psi
